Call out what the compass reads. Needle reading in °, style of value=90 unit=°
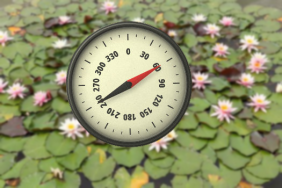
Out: value=60 unit=°
